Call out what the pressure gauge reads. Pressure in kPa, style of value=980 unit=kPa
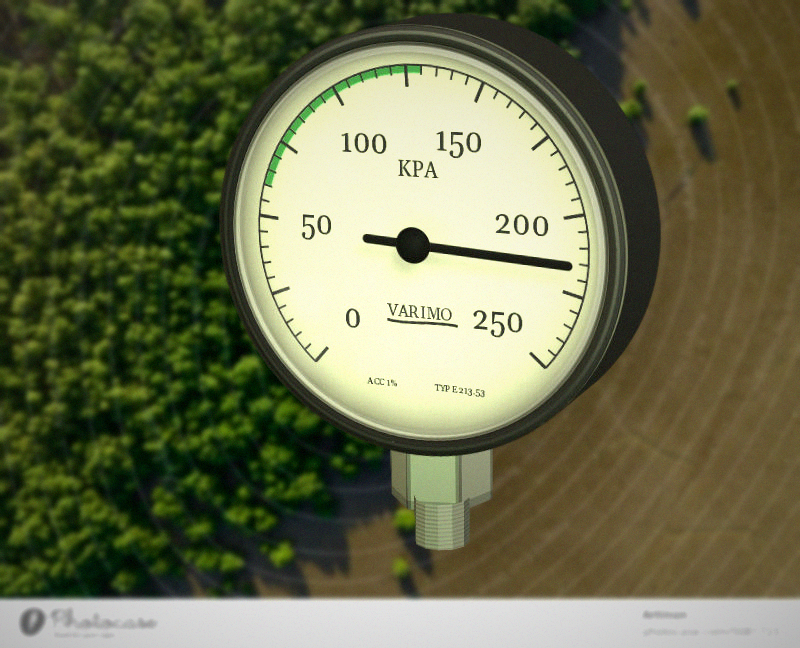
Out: value=215 unit=kPa
